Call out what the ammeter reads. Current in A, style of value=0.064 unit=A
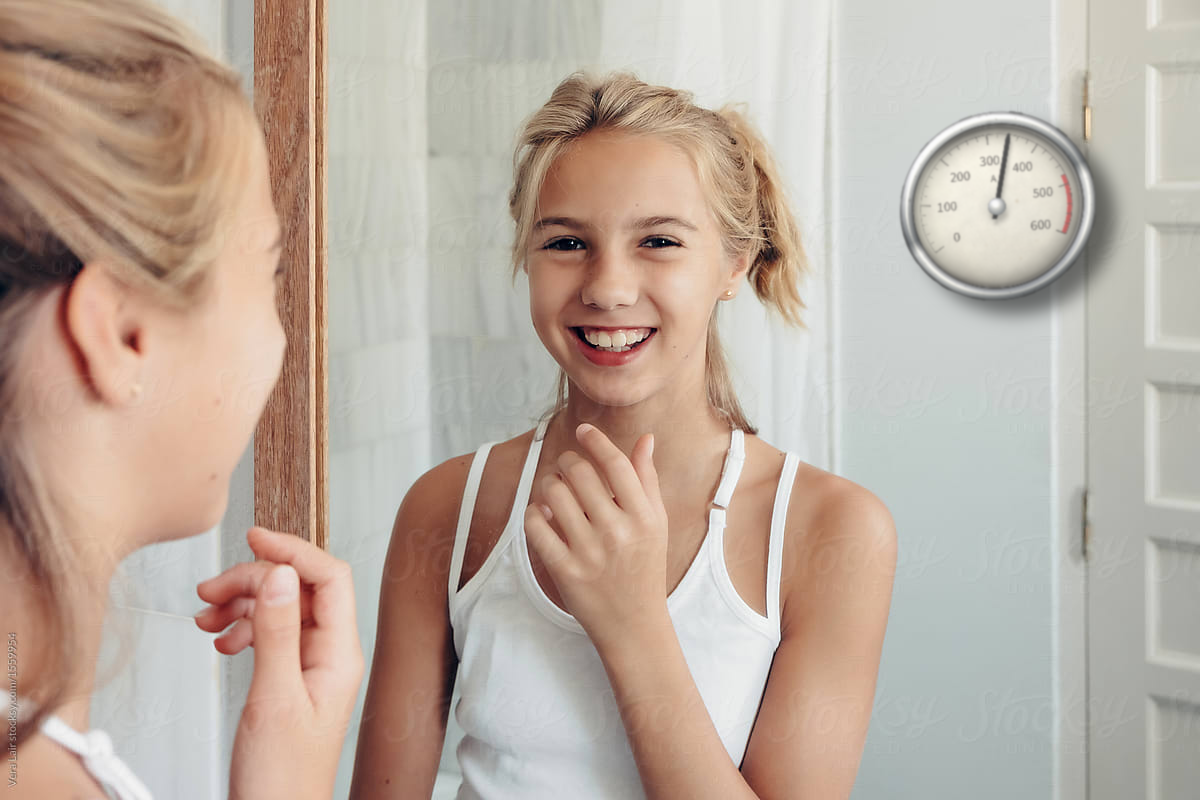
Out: value=340 unit=A
